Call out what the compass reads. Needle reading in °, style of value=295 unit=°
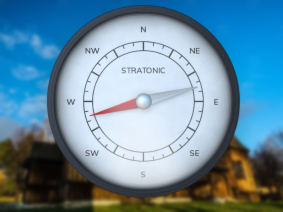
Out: value=255 unit=°
